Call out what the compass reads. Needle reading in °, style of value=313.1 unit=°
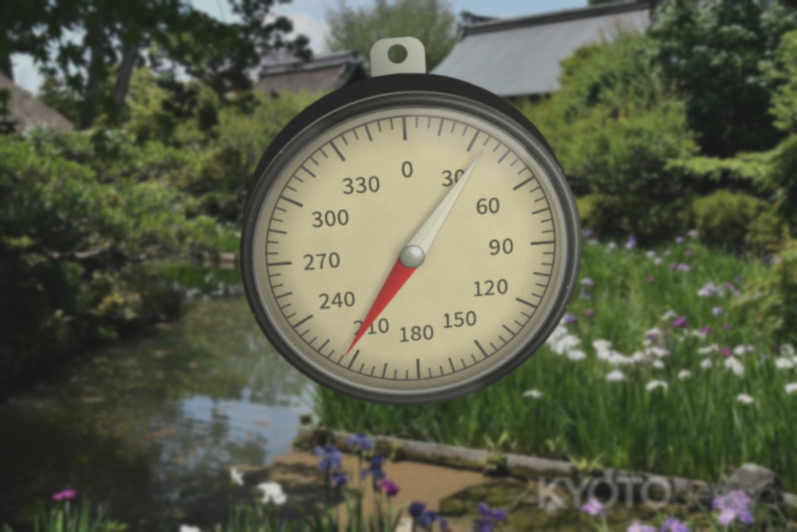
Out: value=215 unit=°
